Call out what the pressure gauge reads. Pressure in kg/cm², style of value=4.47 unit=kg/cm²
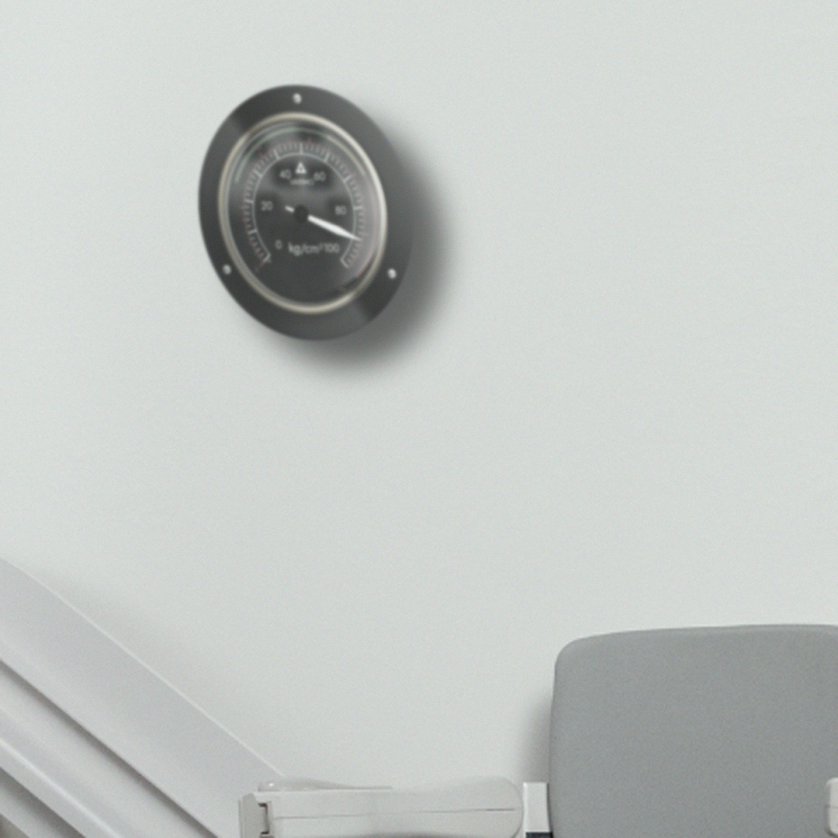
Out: value=90 unit=kg/cm²
